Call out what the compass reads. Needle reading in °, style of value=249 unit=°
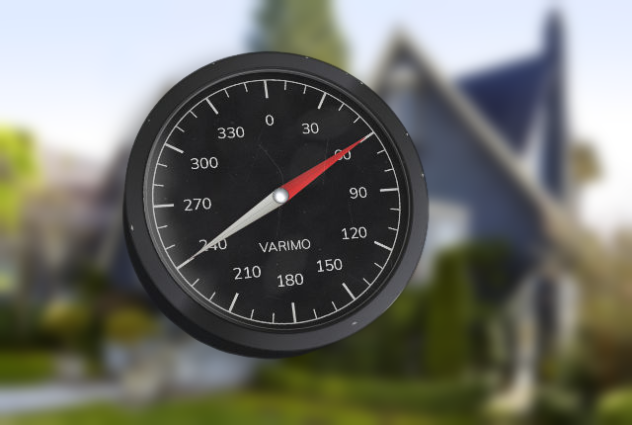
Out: value=60 unit=°
